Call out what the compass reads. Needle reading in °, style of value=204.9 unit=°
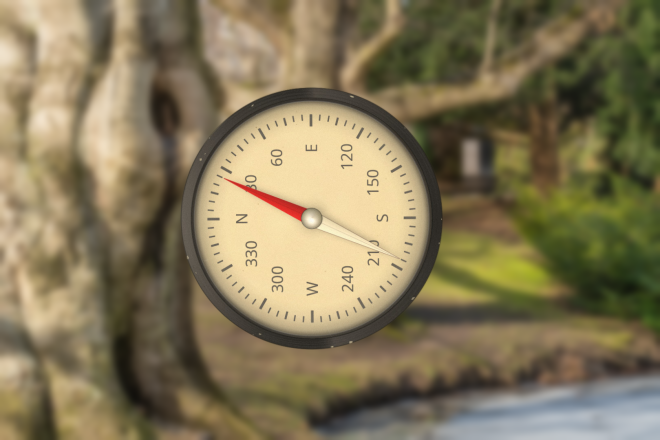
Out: value=25 unit=°
